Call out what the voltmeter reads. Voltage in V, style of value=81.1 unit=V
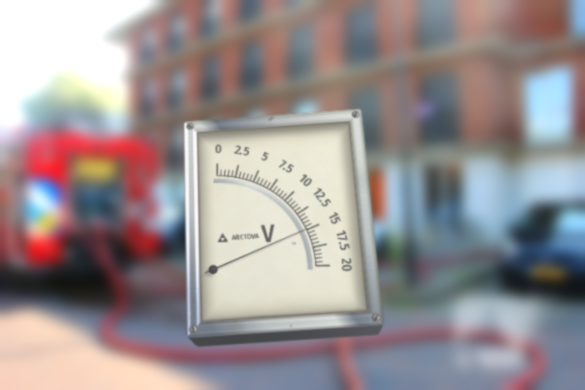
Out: value=15 unit=V
